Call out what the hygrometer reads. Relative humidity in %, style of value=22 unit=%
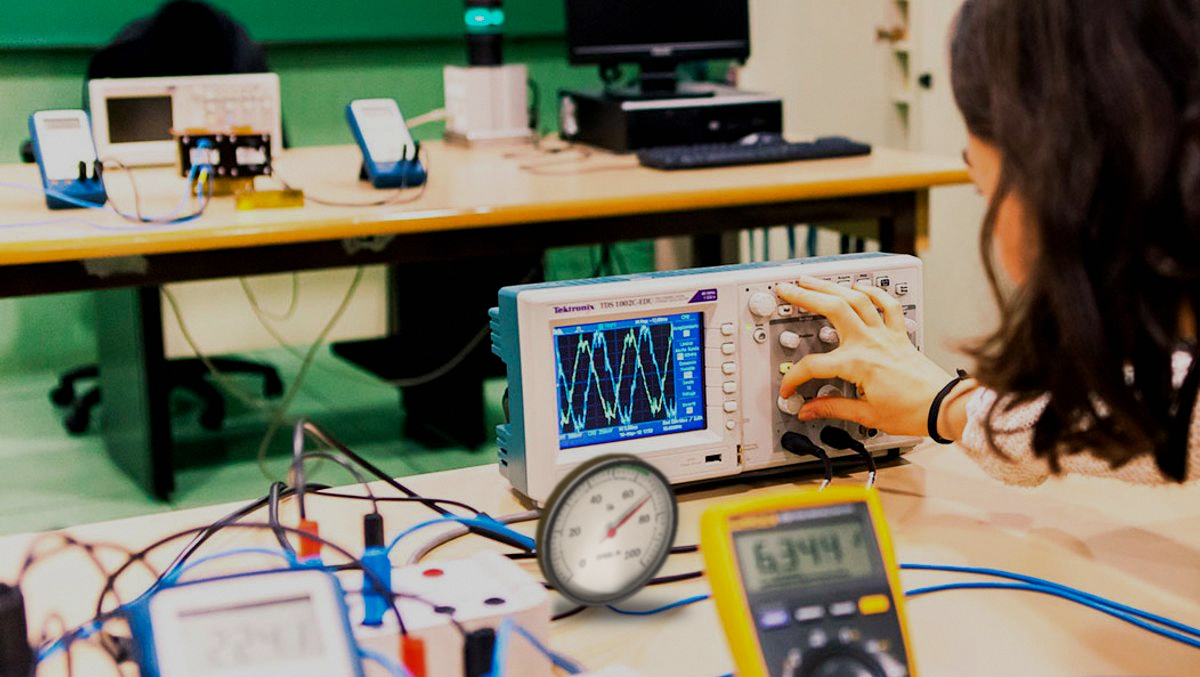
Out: value=70 unit=%
